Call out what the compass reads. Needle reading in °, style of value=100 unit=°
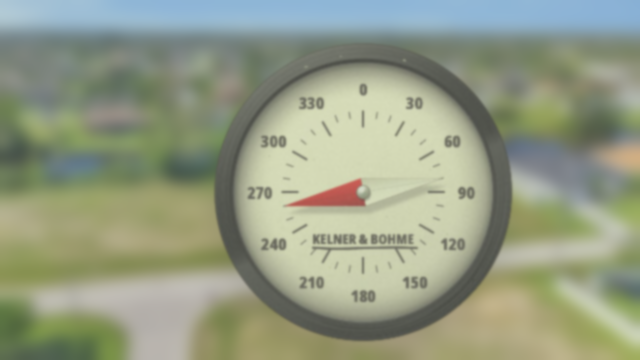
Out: value=260 unit=°
